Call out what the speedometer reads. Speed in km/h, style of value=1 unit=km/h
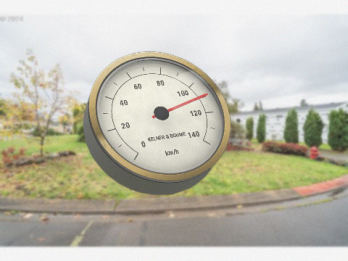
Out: value=110 unit=km/h
